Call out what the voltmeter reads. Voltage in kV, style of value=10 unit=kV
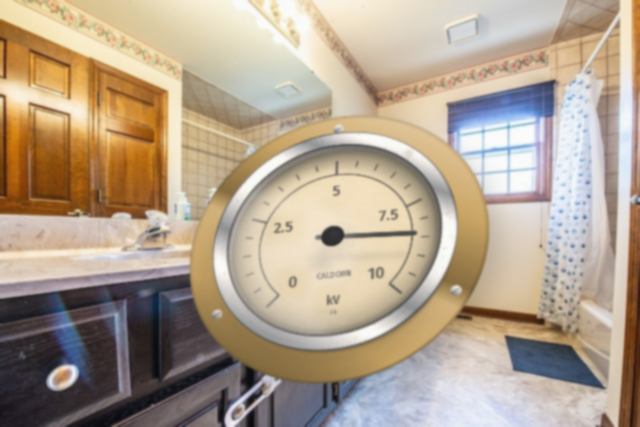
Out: value=8.5 unit=kV
